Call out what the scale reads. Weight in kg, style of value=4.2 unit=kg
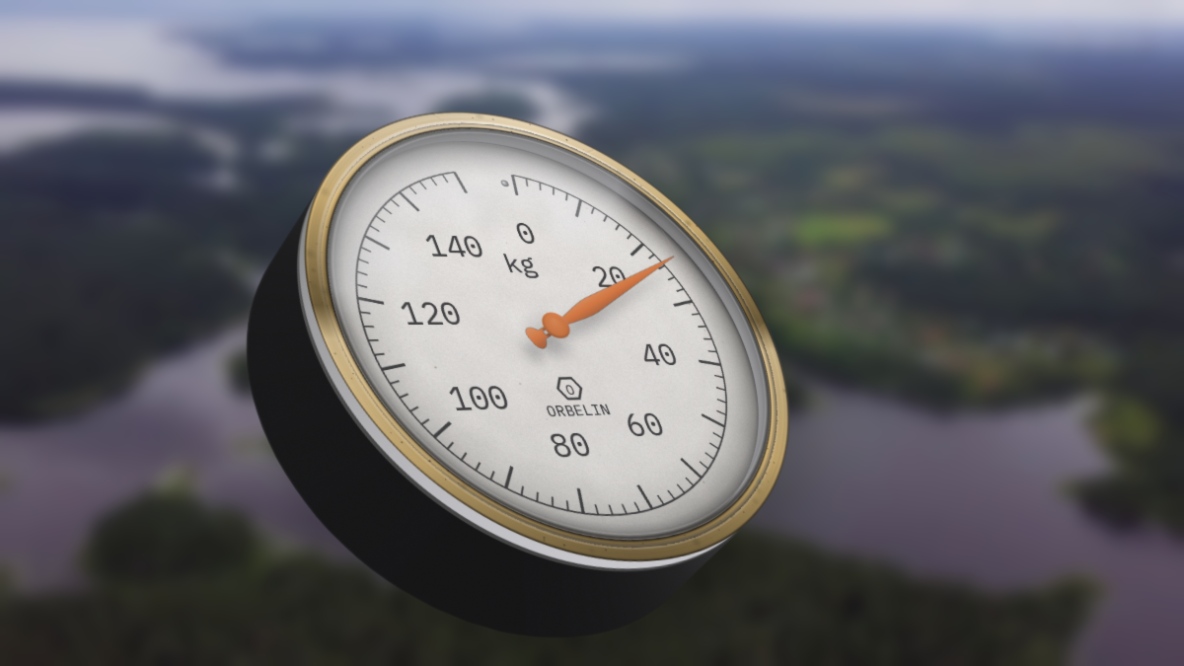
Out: value=24 unit=kg
